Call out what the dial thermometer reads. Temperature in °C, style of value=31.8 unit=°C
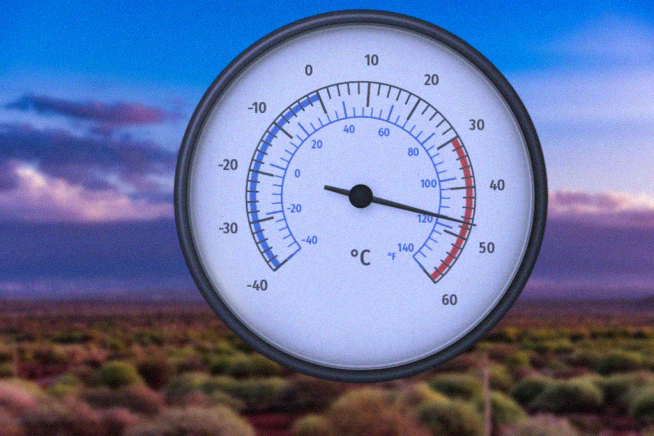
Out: value=47 unit=°C
